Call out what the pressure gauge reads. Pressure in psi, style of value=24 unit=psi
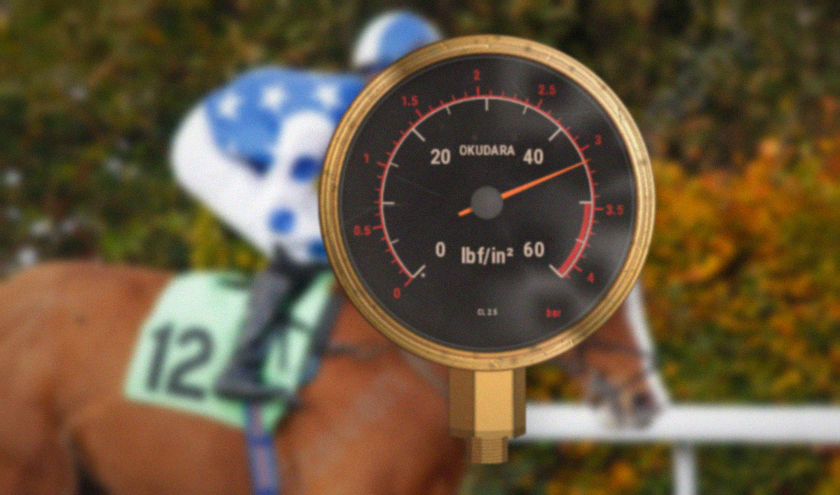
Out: value=45 unit=psi
